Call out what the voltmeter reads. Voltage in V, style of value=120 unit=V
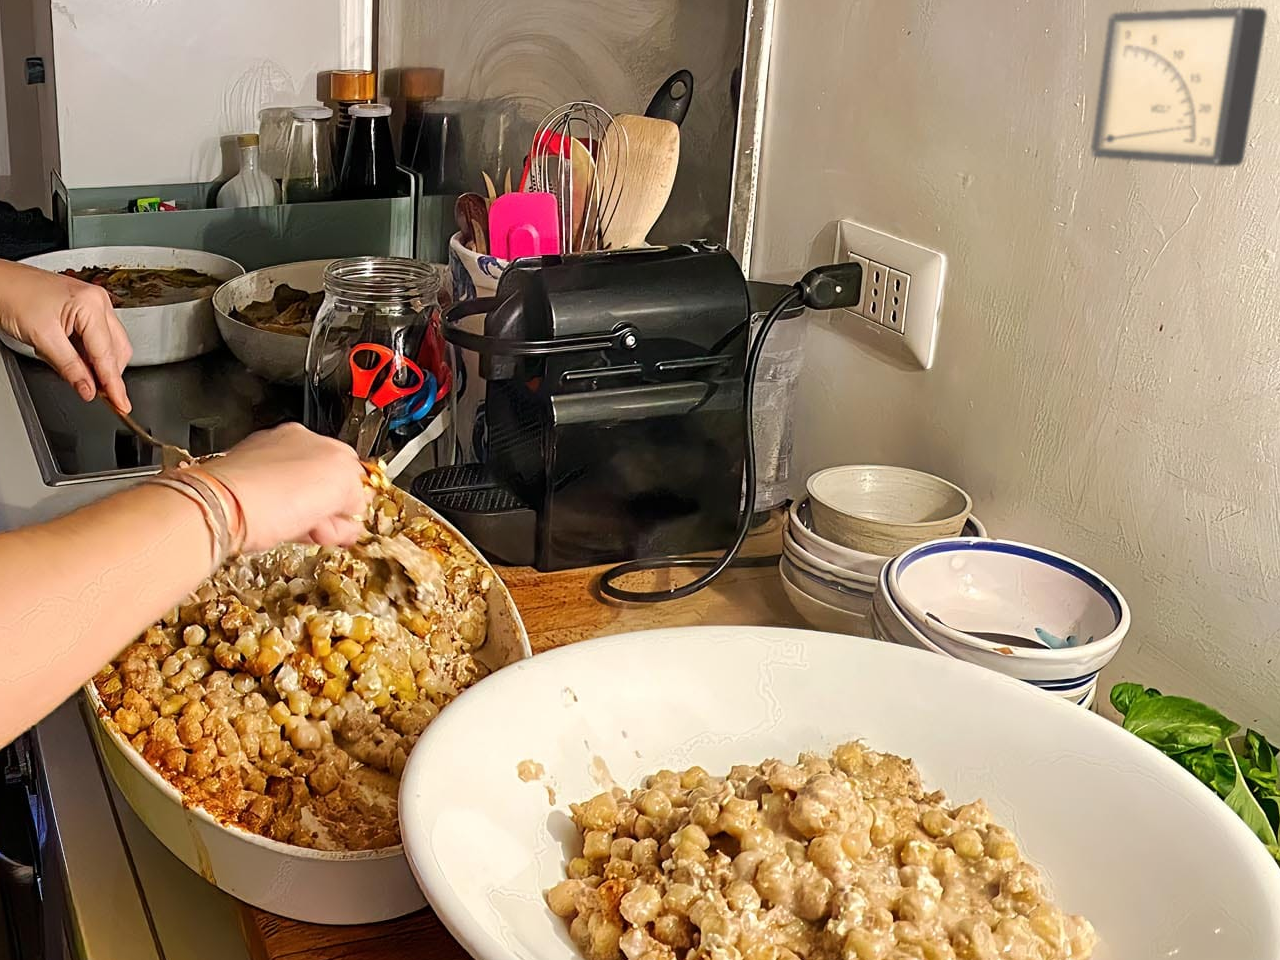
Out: value=22.5 unit=V
